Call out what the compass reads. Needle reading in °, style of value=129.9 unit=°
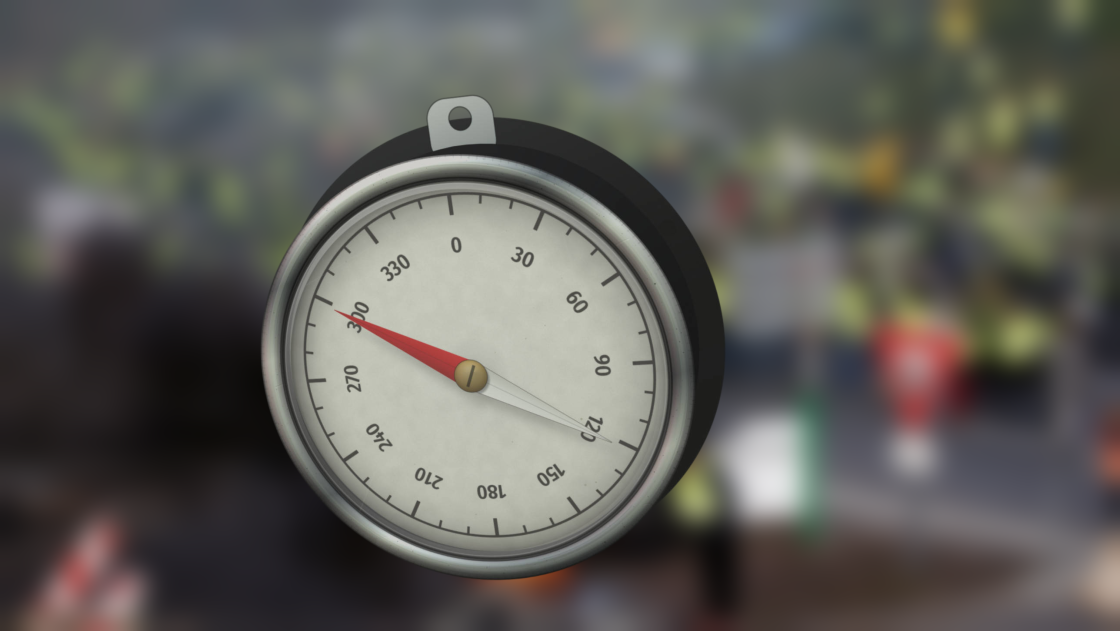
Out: value=300 unit=°
